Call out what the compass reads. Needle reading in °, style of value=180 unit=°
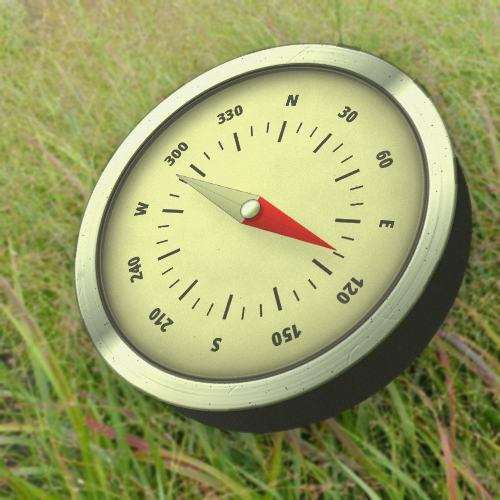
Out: value=110 unit=°
